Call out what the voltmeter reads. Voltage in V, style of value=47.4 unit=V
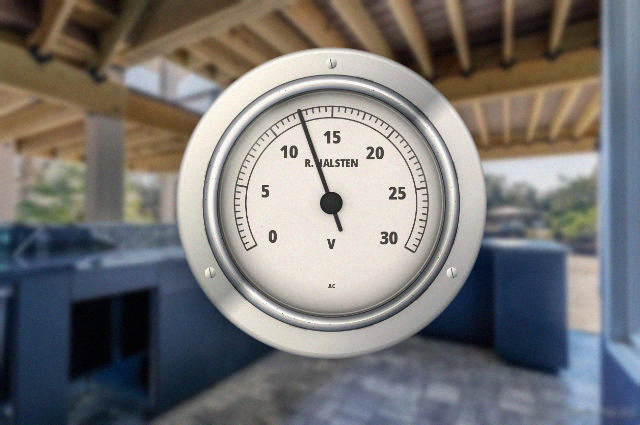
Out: value=12.5 unit=V
